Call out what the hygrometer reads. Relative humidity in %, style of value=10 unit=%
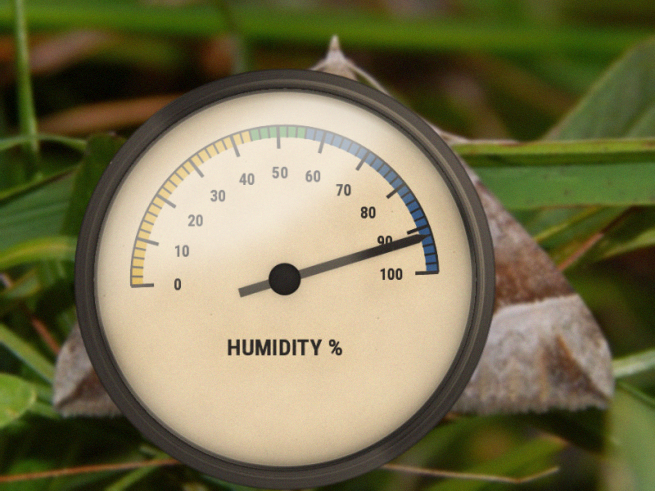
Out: value=92 unit=%
